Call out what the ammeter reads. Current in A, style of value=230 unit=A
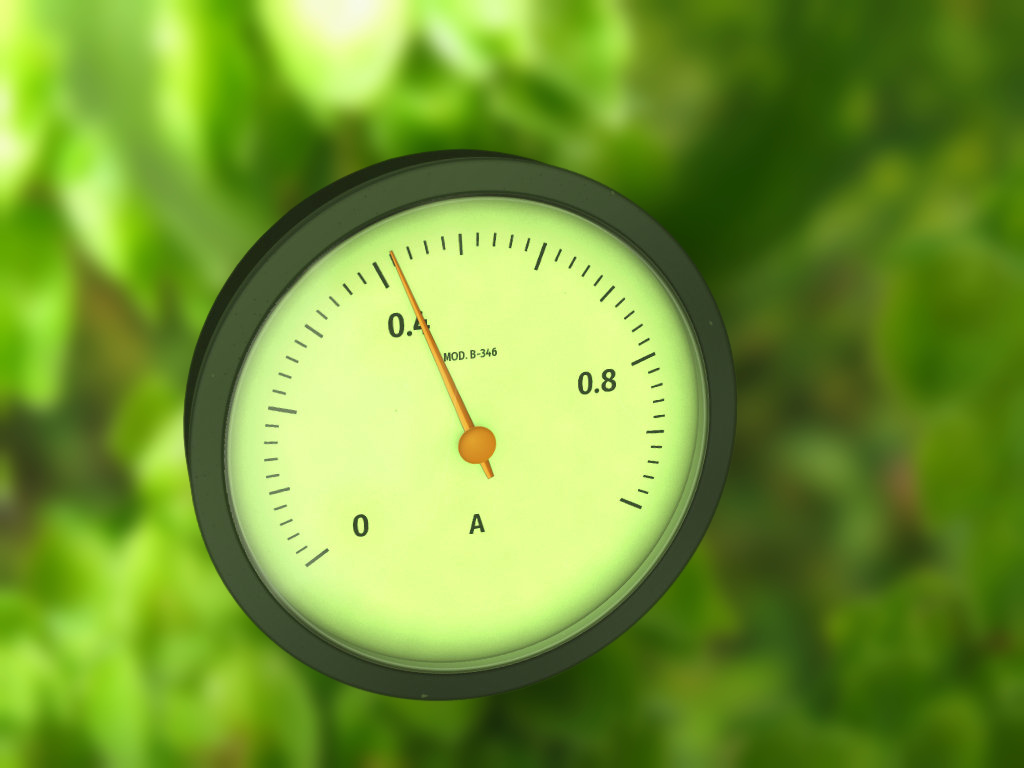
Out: value=0.42 unit=A
